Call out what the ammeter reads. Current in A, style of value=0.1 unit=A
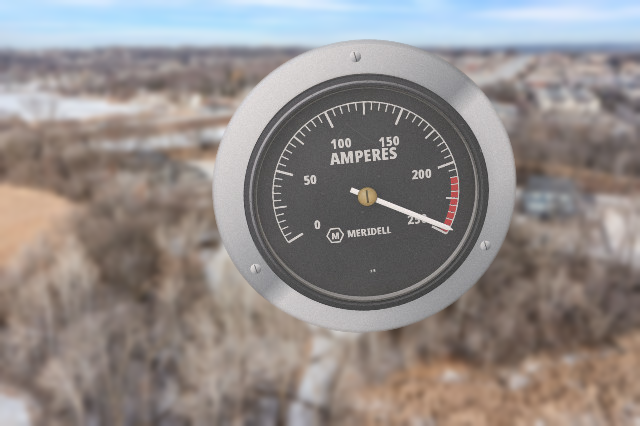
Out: value=245 unit=A
